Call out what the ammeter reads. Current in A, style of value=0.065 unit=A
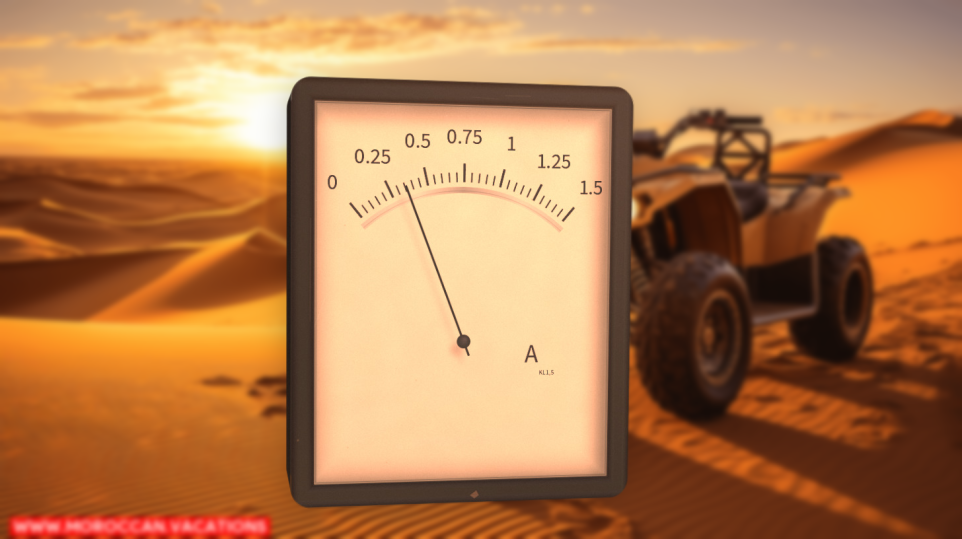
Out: value=0.35 unit=A
